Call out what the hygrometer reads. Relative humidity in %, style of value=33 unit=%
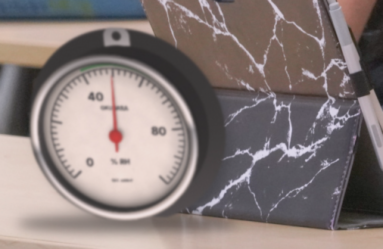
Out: value=50 unit=%
